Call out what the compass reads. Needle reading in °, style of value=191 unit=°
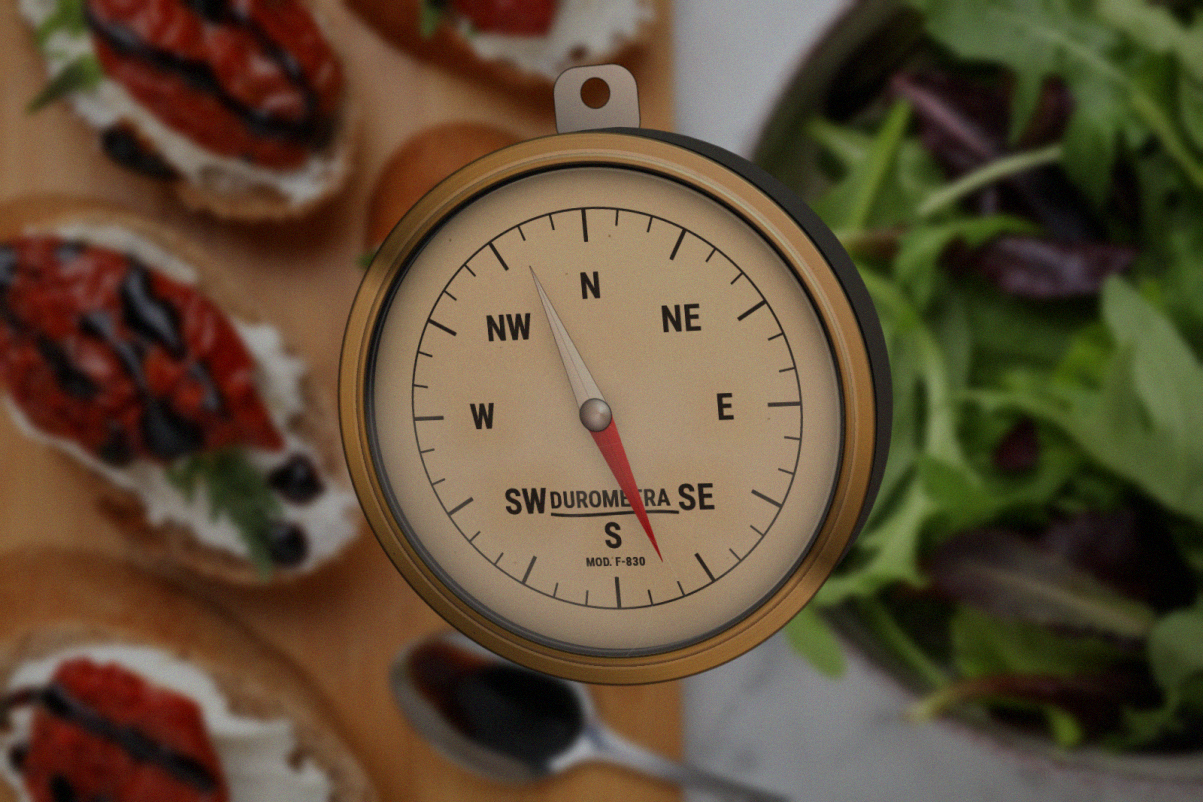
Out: value=160 unit=°
